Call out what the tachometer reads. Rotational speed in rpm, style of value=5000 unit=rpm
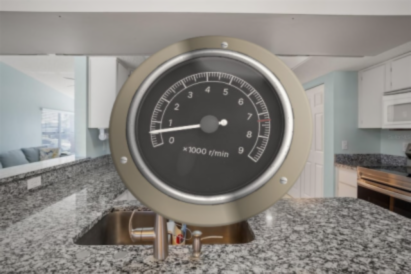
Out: value=500 unit=rpm
